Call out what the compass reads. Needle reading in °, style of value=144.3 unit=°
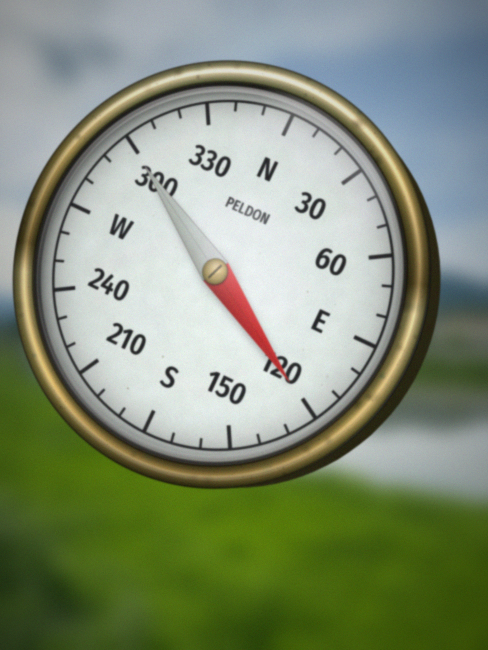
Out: value=120 unit=°
